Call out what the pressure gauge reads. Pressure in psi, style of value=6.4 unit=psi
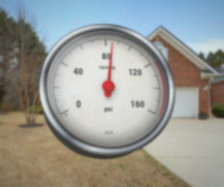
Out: value=85 unit=psi
